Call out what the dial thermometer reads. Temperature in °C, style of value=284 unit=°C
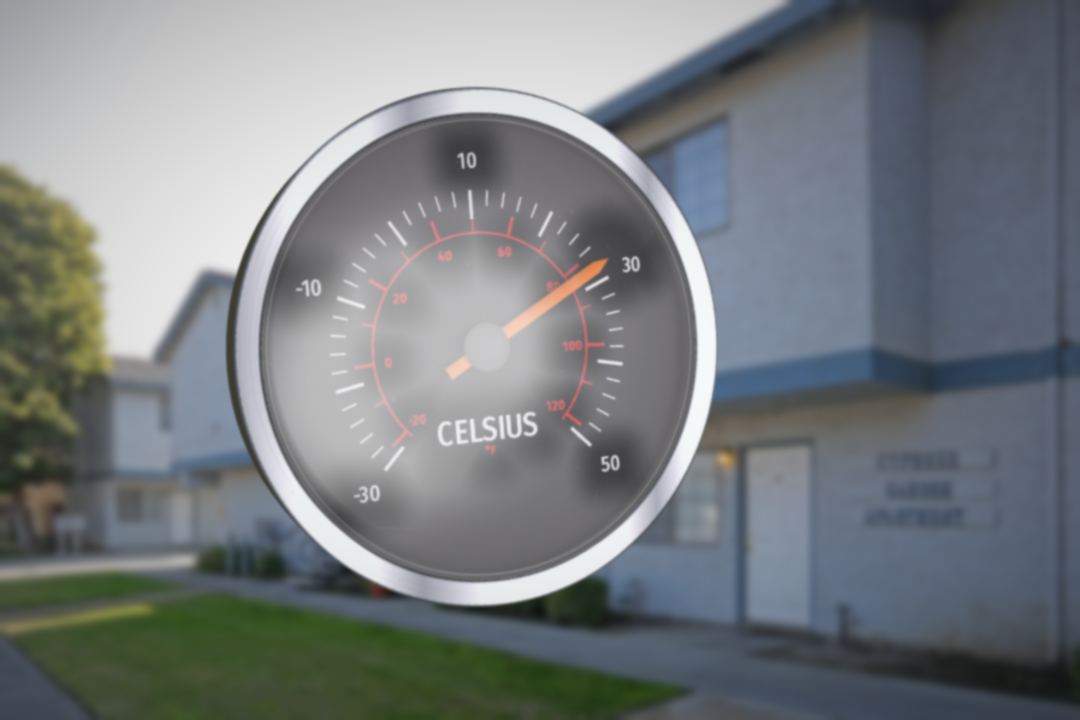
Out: value=28 unit=°C
